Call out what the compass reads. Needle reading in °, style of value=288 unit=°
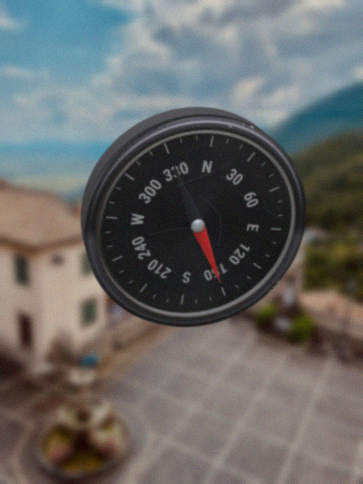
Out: value=150 unit=°
